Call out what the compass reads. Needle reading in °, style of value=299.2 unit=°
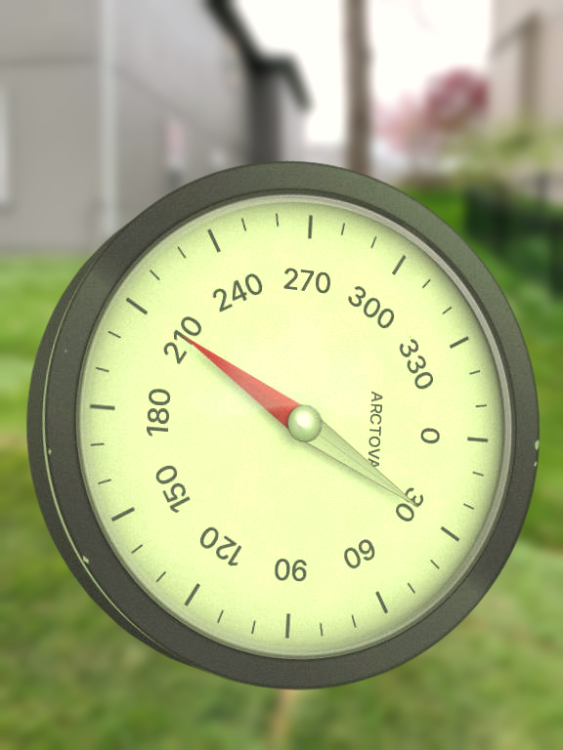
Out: value=210 unit=°
